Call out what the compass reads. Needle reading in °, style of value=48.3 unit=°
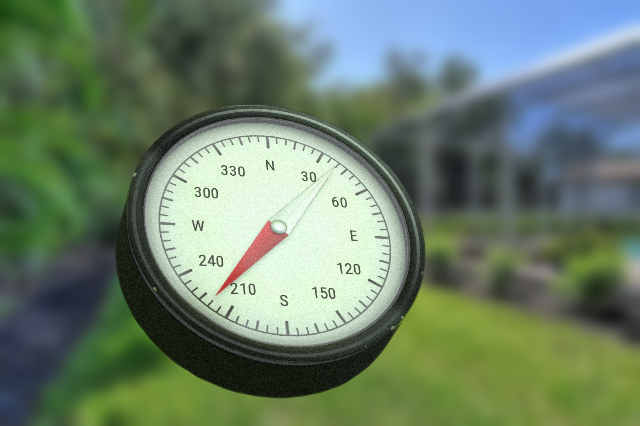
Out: value=220 unit=°
